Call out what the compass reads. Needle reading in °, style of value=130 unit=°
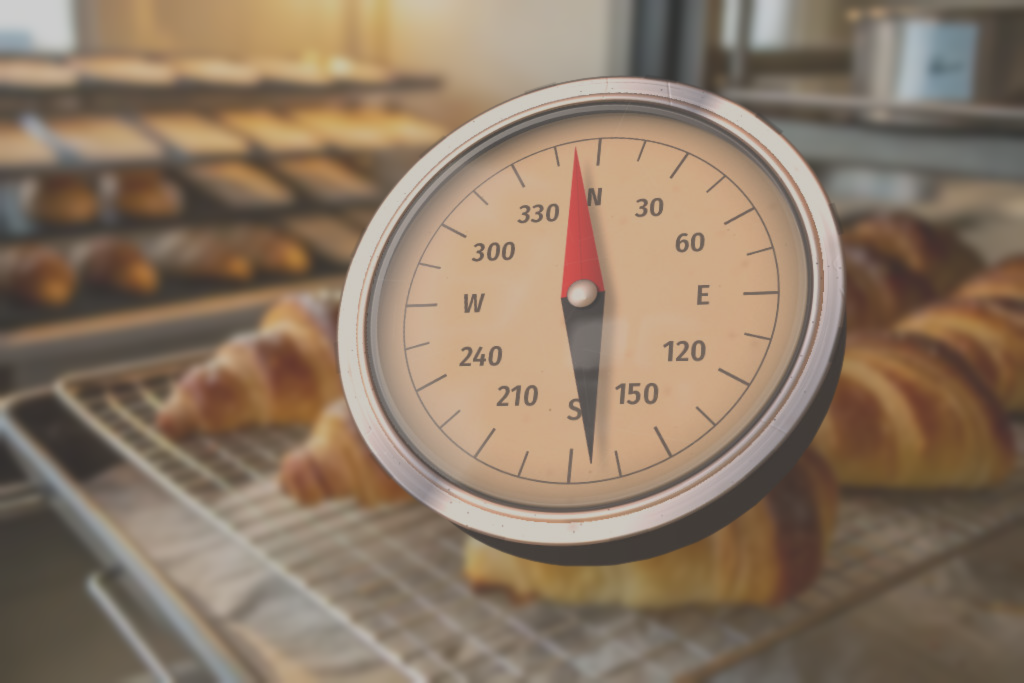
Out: value=352.5 unit=°
